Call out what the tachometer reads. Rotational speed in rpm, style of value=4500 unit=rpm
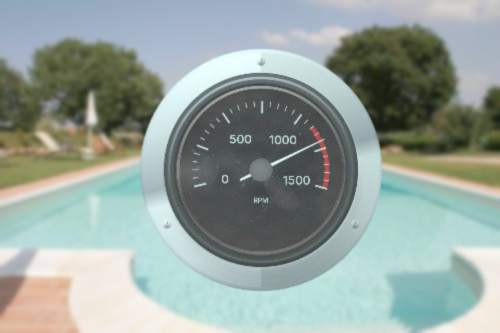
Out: value=1200 unit=rpm
